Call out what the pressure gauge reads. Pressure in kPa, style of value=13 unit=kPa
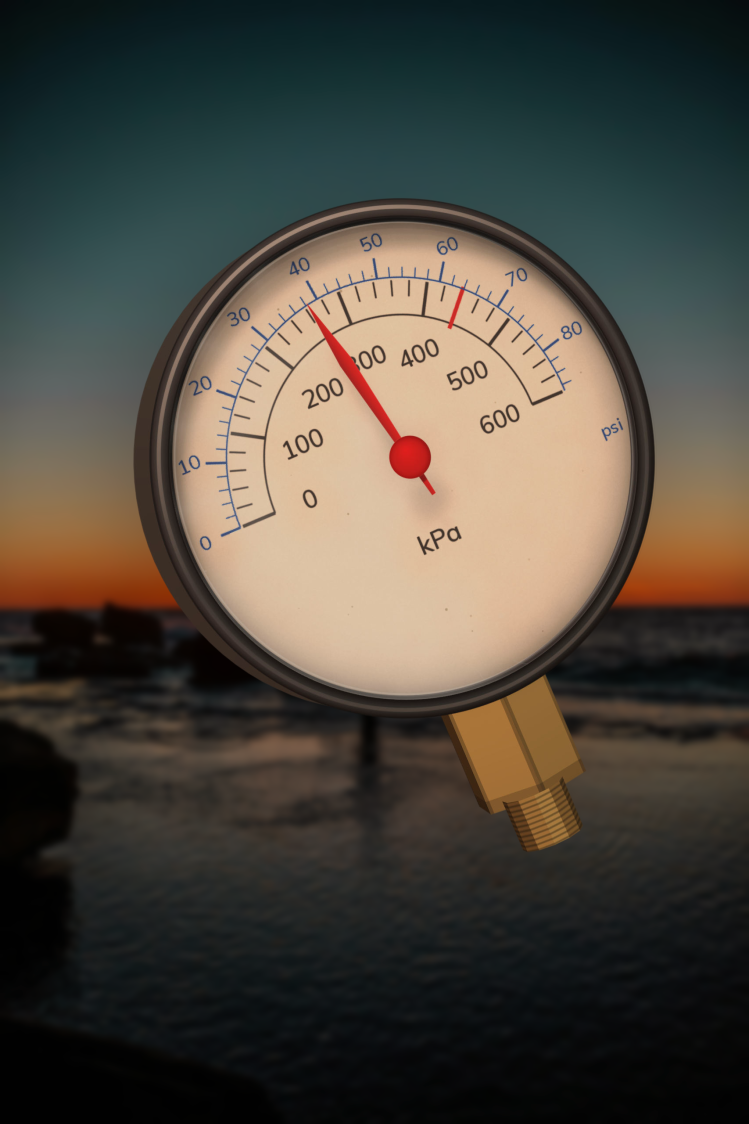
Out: value=260 unit=kPa
